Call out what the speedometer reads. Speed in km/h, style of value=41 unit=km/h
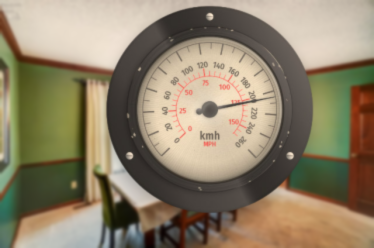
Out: value=205 unit=km/h
